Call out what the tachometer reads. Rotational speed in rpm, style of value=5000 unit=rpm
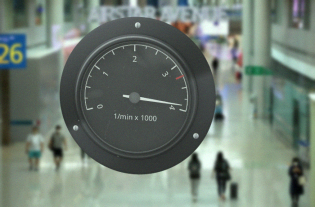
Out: value=3875 unit=rpm
